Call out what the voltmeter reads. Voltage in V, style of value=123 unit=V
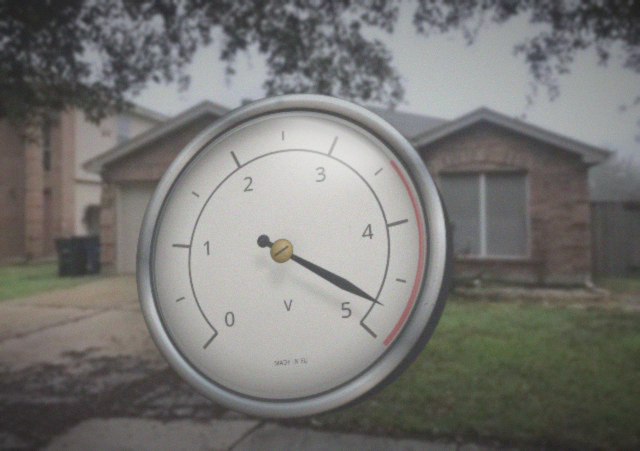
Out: value=4.75 unit=V
